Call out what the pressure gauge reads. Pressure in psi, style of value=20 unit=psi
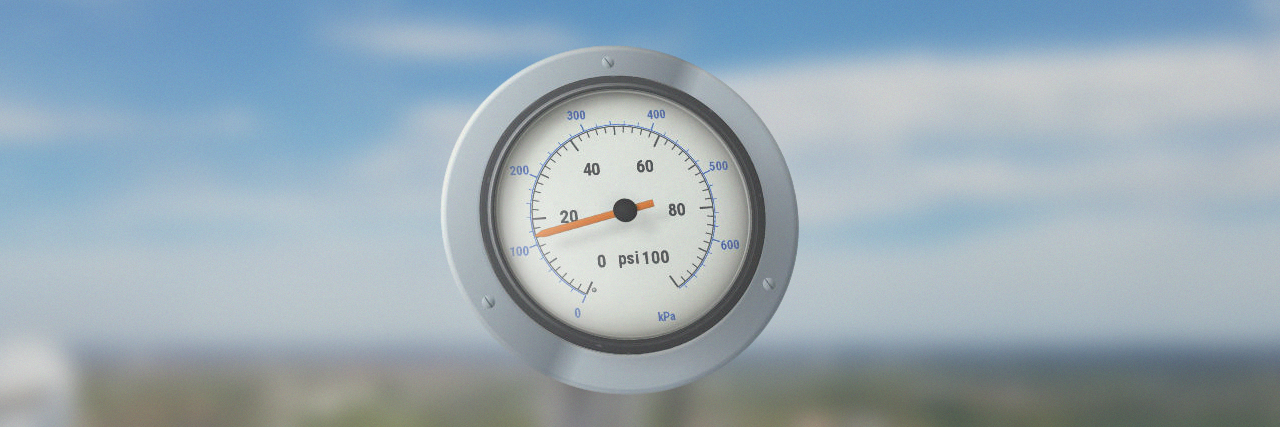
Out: value=16 unit=psi
